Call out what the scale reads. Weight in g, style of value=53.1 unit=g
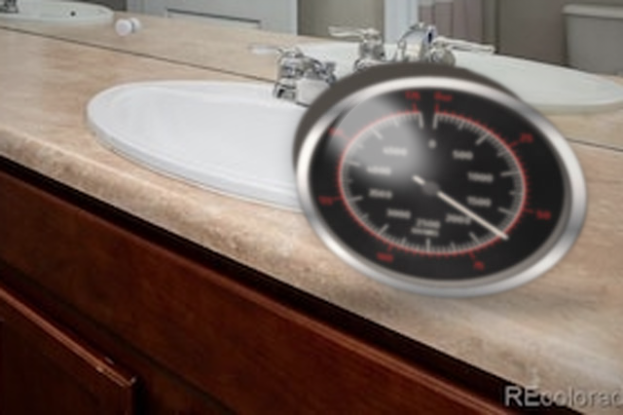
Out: value=1750 unit=g
